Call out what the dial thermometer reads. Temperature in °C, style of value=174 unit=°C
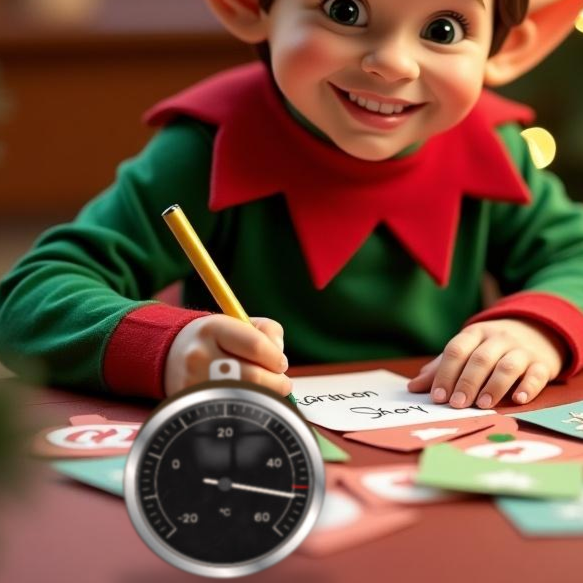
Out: value=50 unit=°C
